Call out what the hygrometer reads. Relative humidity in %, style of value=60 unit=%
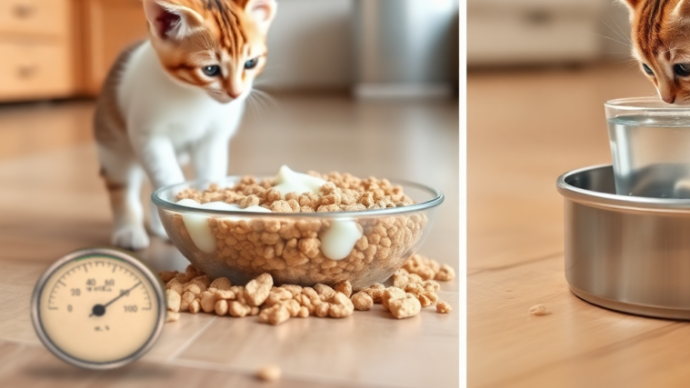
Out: value=80 unit=%
